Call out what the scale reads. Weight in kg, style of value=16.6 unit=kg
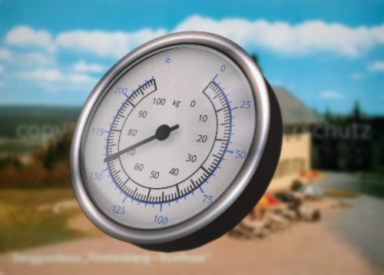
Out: value=70 unit=kg
